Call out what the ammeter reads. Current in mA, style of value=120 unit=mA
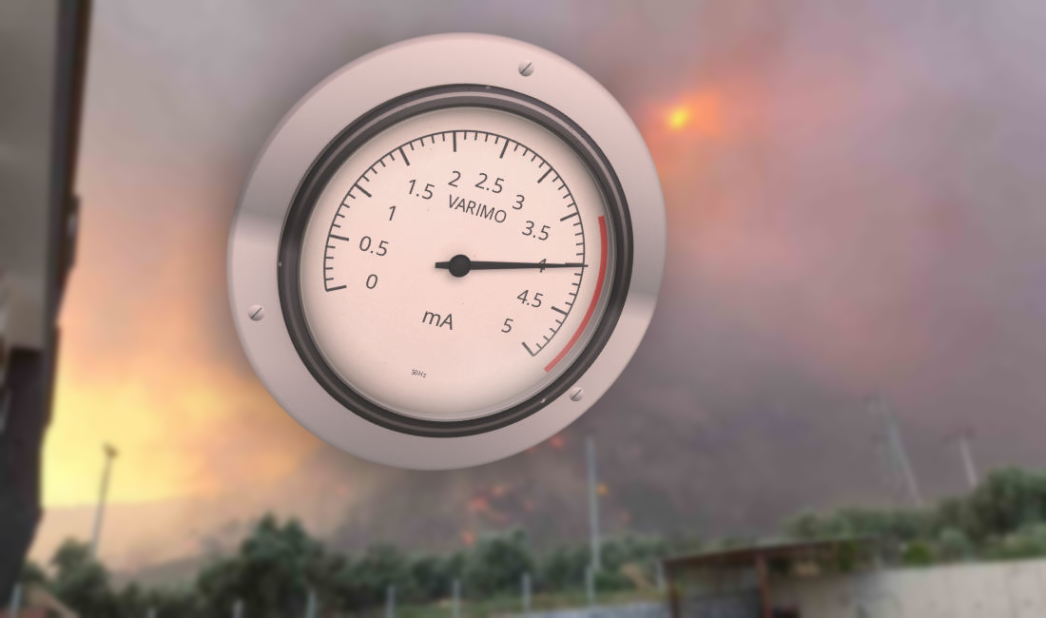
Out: value=4 unit=mA
